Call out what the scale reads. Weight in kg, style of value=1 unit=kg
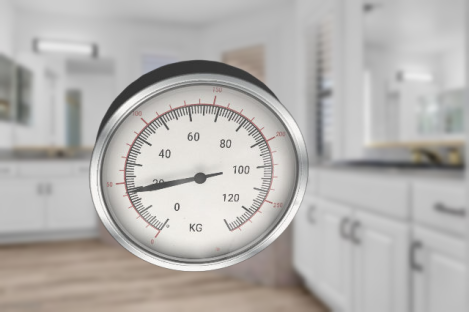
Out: value=20 unit=kg
